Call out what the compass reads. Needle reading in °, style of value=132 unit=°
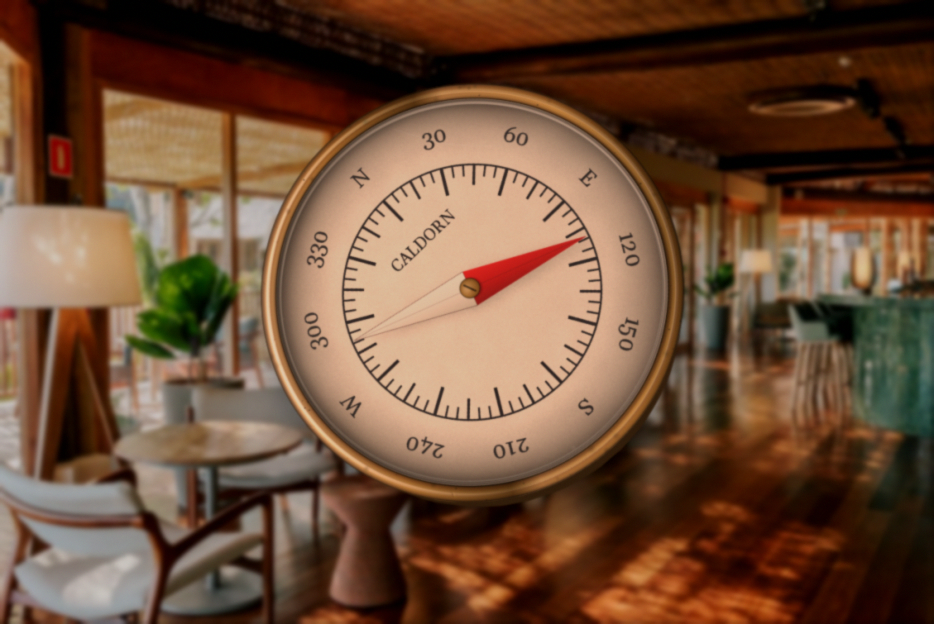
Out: value=110 unit=°
